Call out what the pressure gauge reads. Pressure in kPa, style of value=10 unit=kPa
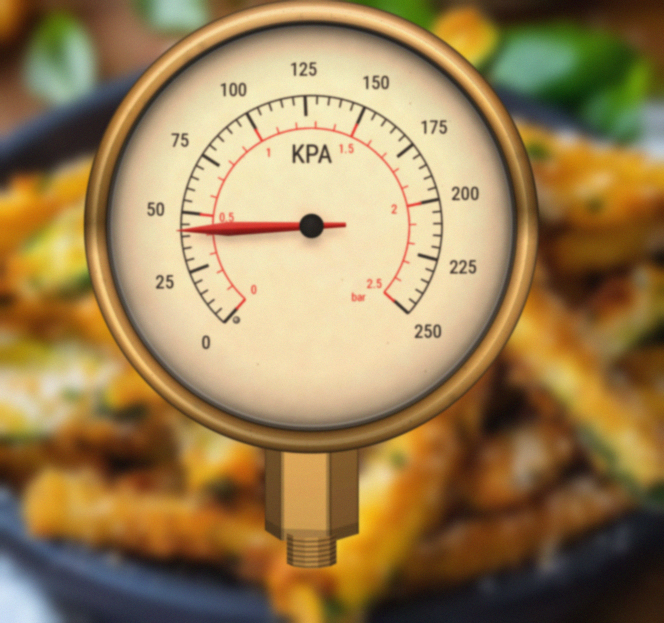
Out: value=42.5 unit=kPa
